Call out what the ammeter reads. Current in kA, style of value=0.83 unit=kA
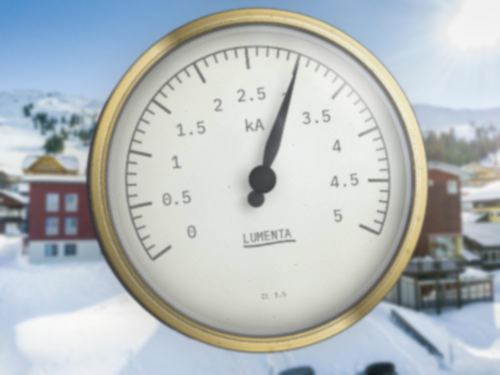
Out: value=3 unit=kA
